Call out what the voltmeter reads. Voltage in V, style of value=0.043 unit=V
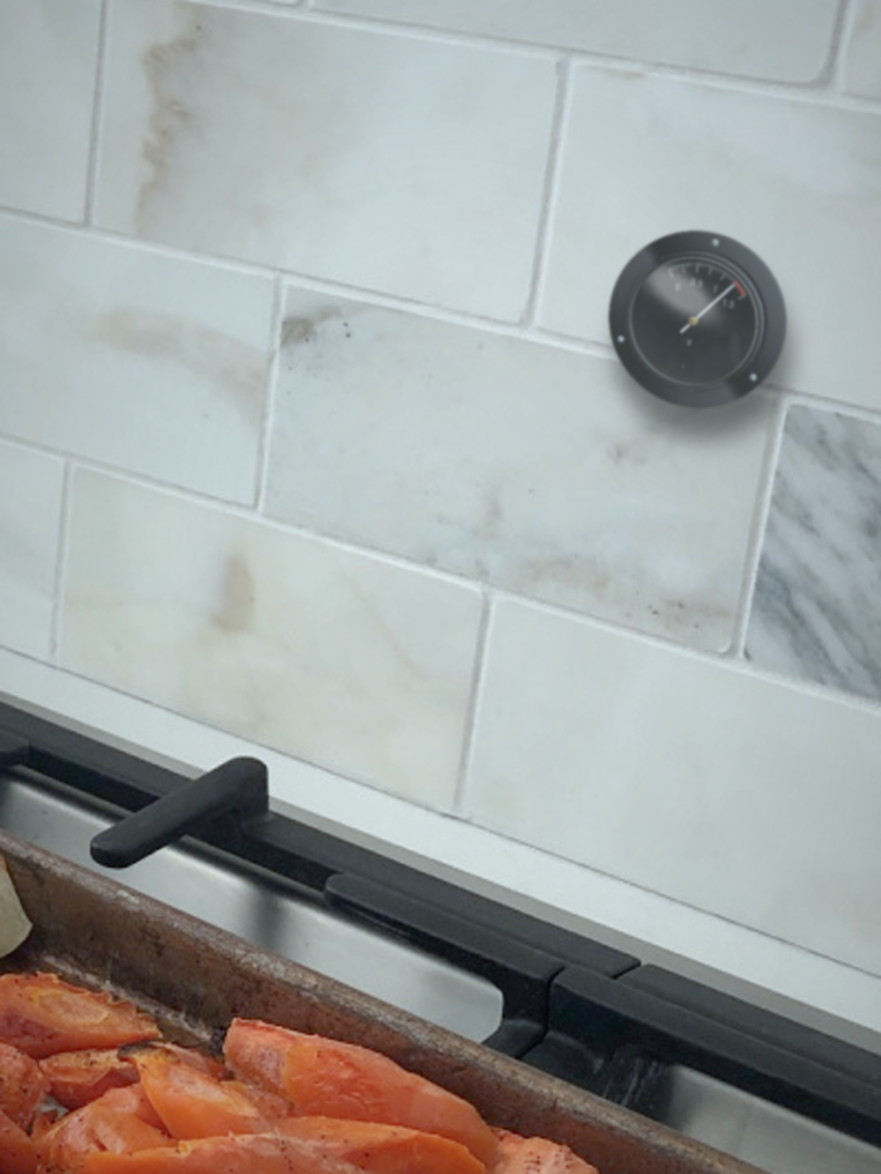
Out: value=1.25 unit=V
